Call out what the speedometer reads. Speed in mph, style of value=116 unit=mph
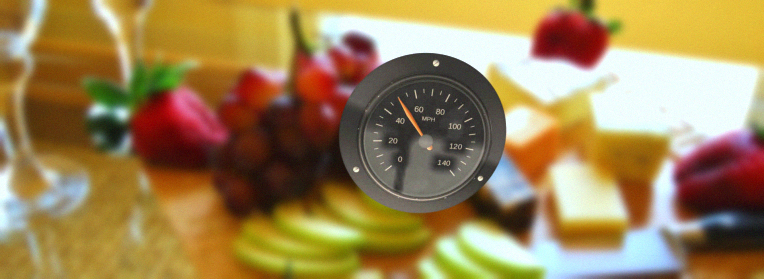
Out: value=50 unit=mph
